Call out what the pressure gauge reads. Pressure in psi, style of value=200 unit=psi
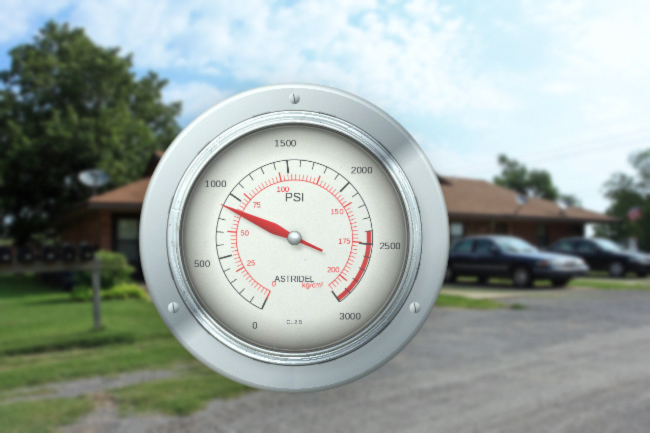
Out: value=900 unit=psi
